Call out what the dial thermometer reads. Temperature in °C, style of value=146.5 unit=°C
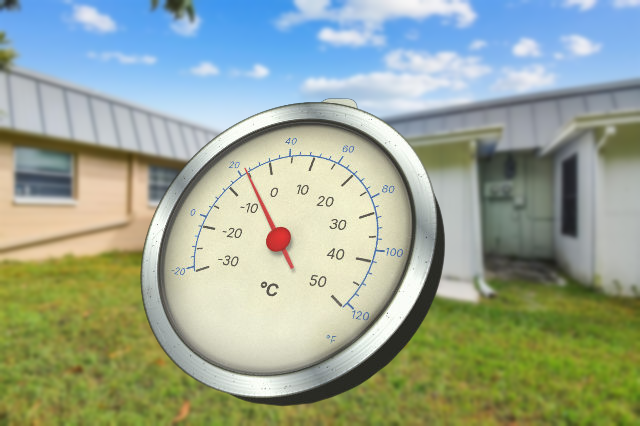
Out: value=-5 unit=°C
